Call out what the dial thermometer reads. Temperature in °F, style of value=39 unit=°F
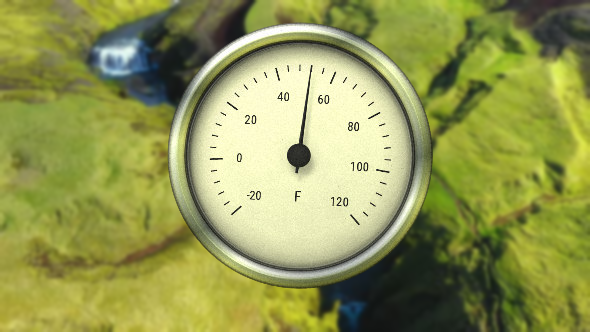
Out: value=52 unit=°F
